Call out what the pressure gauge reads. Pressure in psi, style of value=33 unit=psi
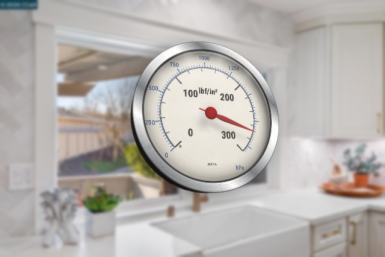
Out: value=270 unit=psi
